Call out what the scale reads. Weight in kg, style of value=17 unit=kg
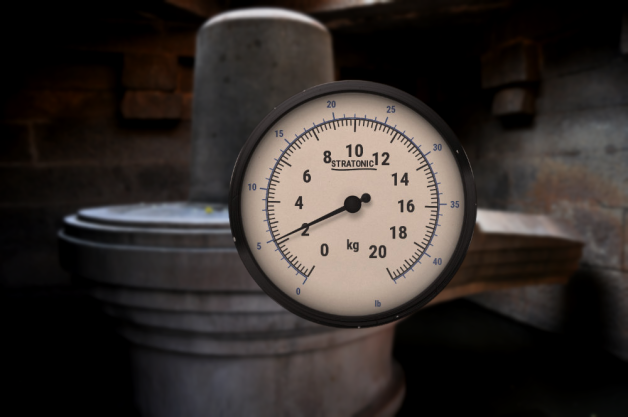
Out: value=2.2 unit=kg
